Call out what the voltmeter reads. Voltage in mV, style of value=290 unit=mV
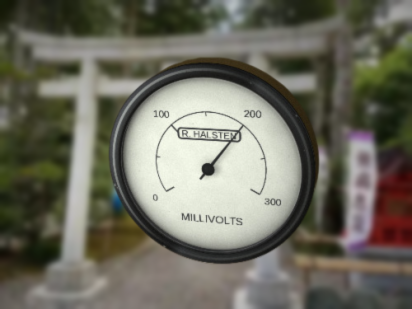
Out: value=200 unit=mV
